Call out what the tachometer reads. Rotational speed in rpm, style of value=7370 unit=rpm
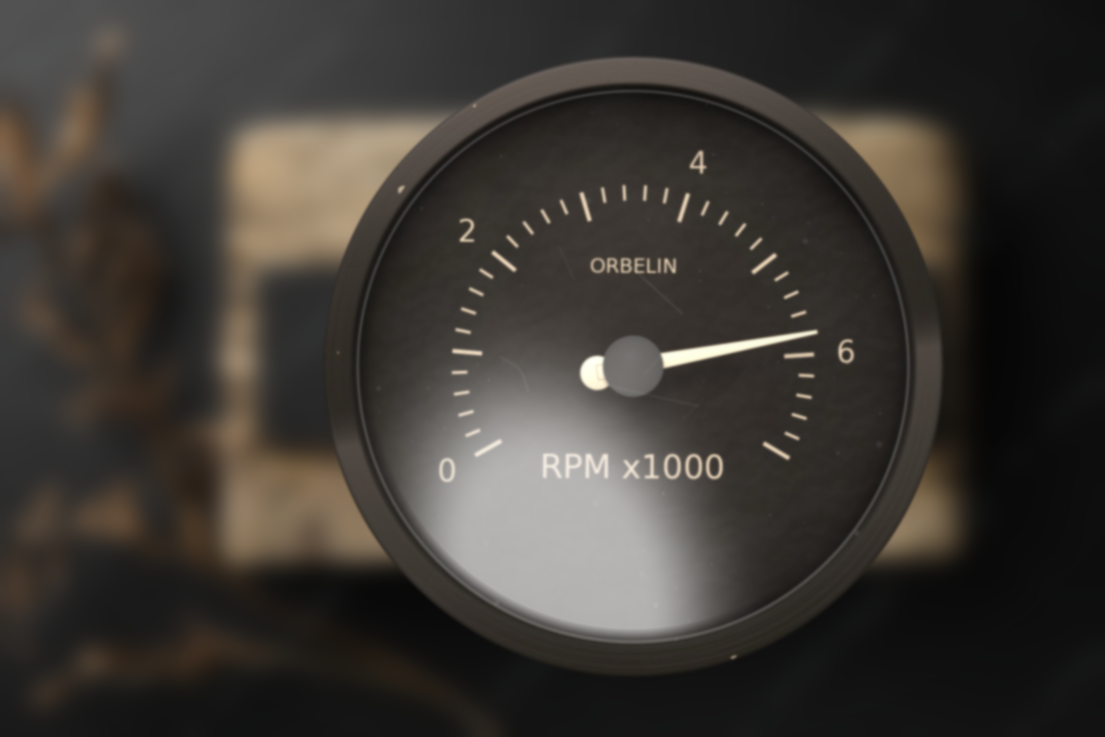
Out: value=5800 unit=rpm
